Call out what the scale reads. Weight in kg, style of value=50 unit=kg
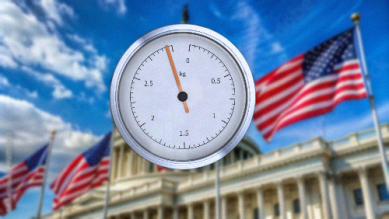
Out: value=2.95 unit=kg
